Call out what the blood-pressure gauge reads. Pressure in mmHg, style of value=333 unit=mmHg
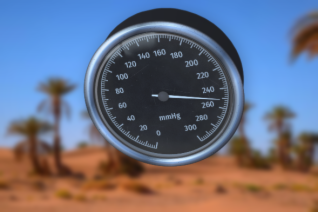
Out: value=250 unit=mmHg
